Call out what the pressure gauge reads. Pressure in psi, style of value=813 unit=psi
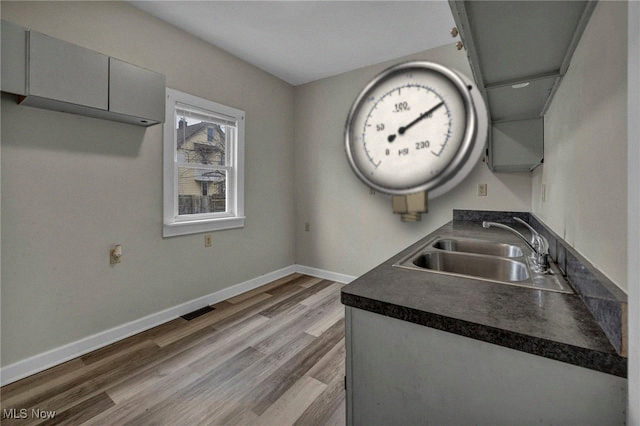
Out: value=150 unit=psi
